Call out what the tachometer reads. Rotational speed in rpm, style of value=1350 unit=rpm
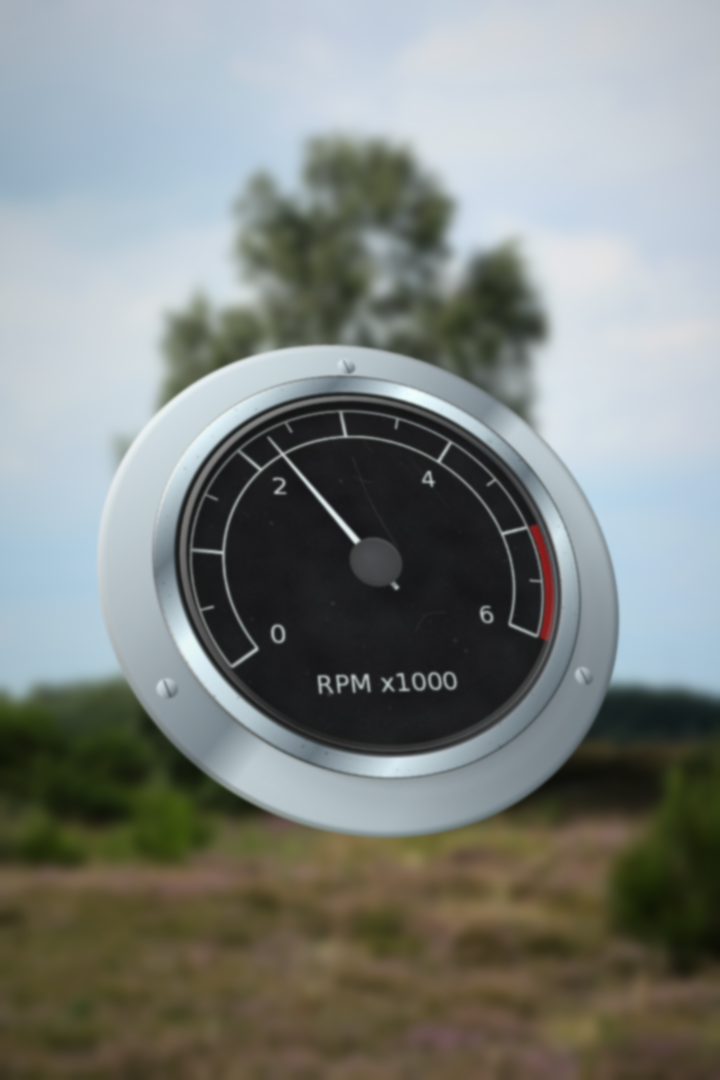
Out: value=2250 unit=rpm
